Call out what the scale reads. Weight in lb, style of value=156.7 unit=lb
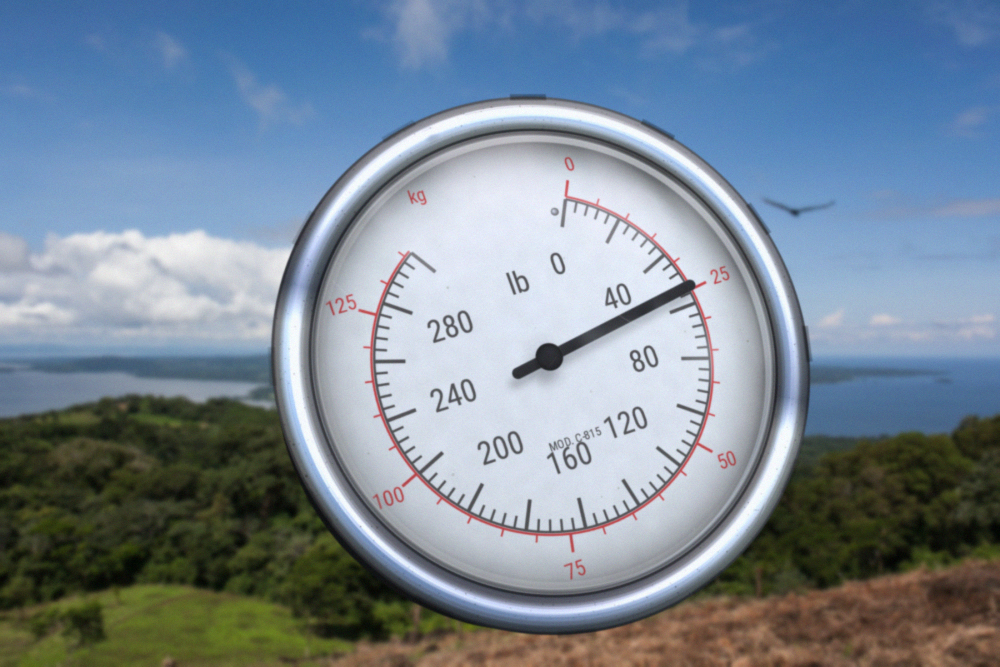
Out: value=54 unit=lb
